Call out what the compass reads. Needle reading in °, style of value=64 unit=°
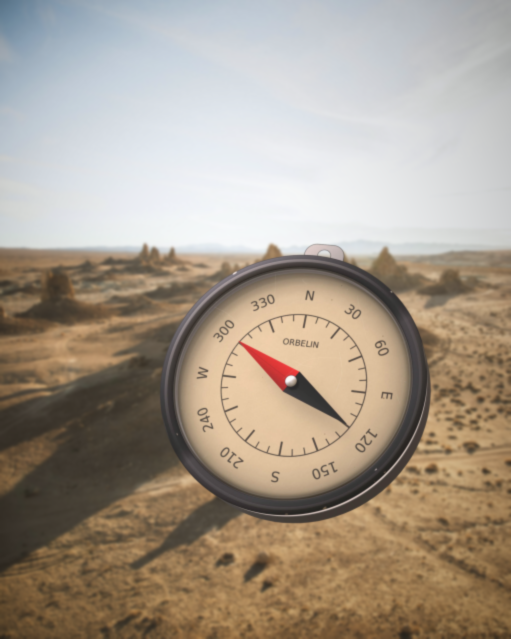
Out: value=300 unit=°
